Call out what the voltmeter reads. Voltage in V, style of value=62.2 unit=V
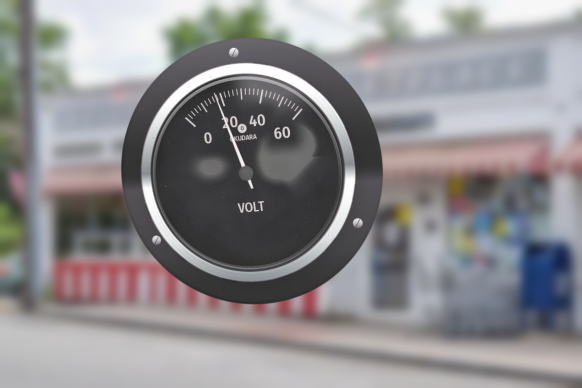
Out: value=18 unit=V
